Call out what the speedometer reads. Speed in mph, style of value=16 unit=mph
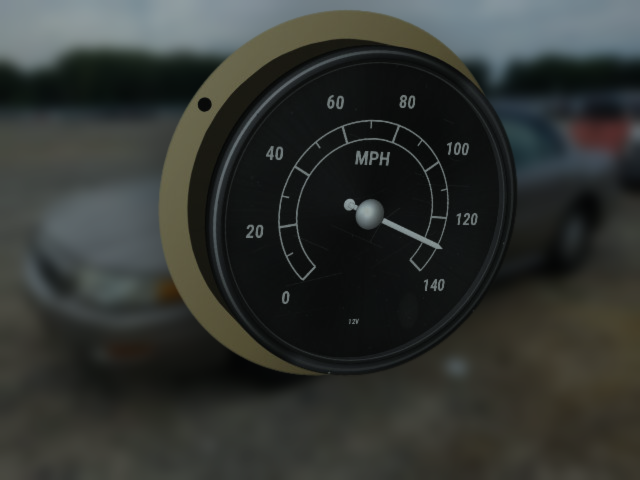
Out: value=130 unit=mph
